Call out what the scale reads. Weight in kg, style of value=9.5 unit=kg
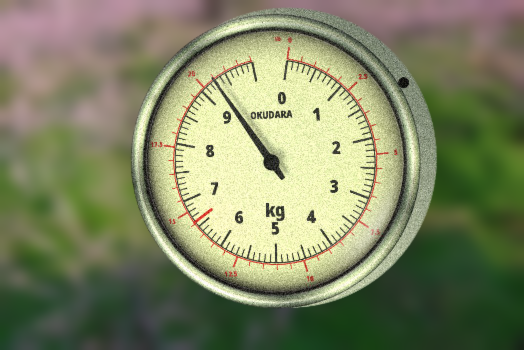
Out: value=9.3 unit=kg
